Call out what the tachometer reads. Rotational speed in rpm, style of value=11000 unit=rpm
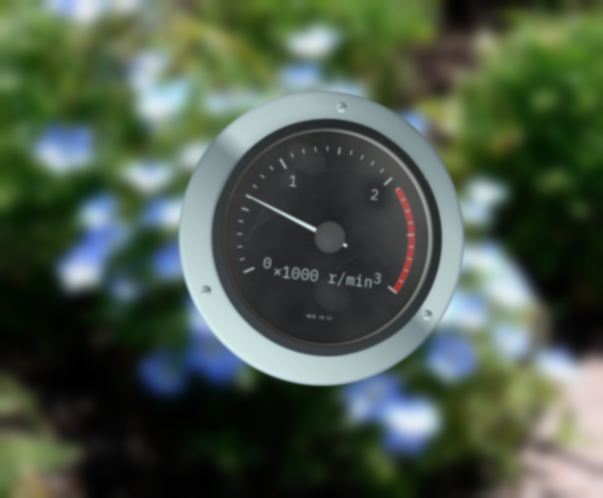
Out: value=600 unit=rpm
